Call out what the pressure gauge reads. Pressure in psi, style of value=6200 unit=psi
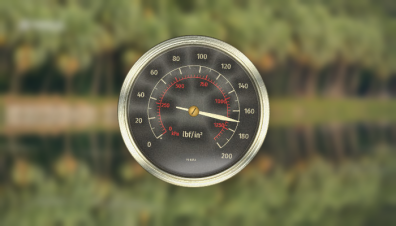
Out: value=170 unit=psi
